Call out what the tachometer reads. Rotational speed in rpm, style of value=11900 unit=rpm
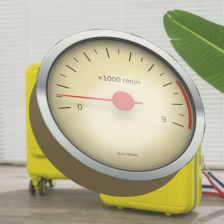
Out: value=500 unit=rpm
